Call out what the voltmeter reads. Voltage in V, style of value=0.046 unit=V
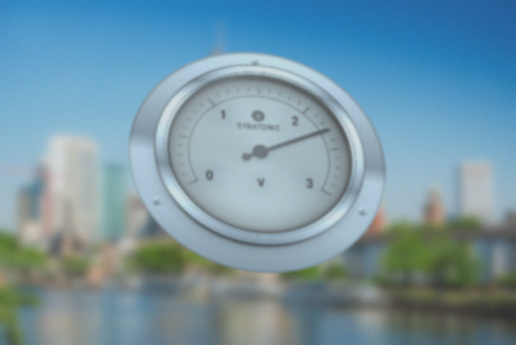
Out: value=2.3 unit=V
